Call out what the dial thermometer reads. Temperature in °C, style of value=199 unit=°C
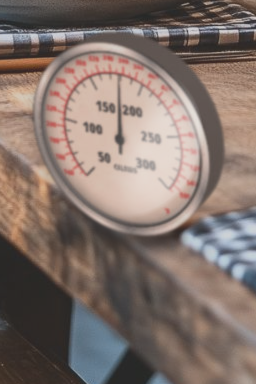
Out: value=180 unit=°C
